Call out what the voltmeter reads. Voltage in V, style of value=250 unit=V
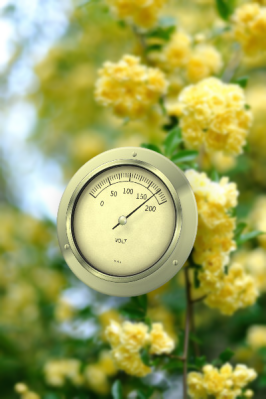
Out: value=175 unit=V
